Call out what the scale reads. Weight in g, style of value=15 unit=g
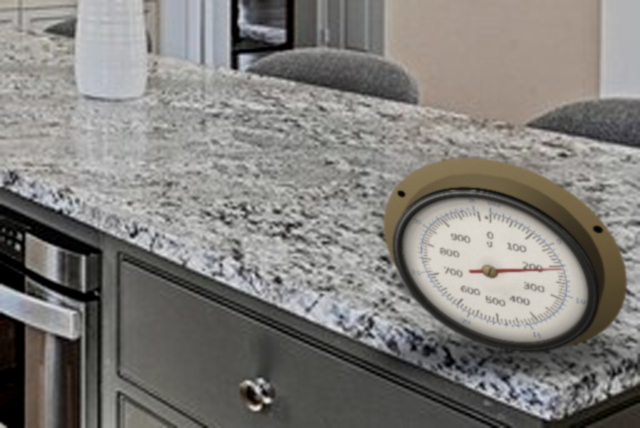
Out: value=200 unit=g
